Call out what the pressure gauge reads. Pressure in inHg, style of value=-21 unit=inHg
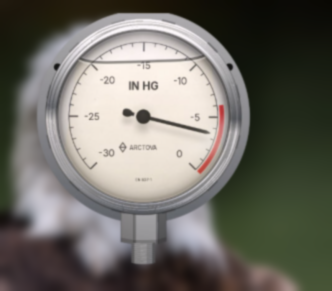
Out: value=-3.5 unit=inHg
